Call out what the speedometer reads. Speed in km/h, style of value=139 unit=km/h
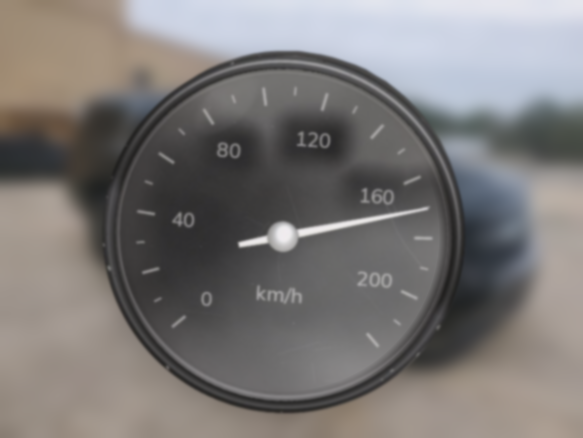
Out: value=170 unit=km/h
